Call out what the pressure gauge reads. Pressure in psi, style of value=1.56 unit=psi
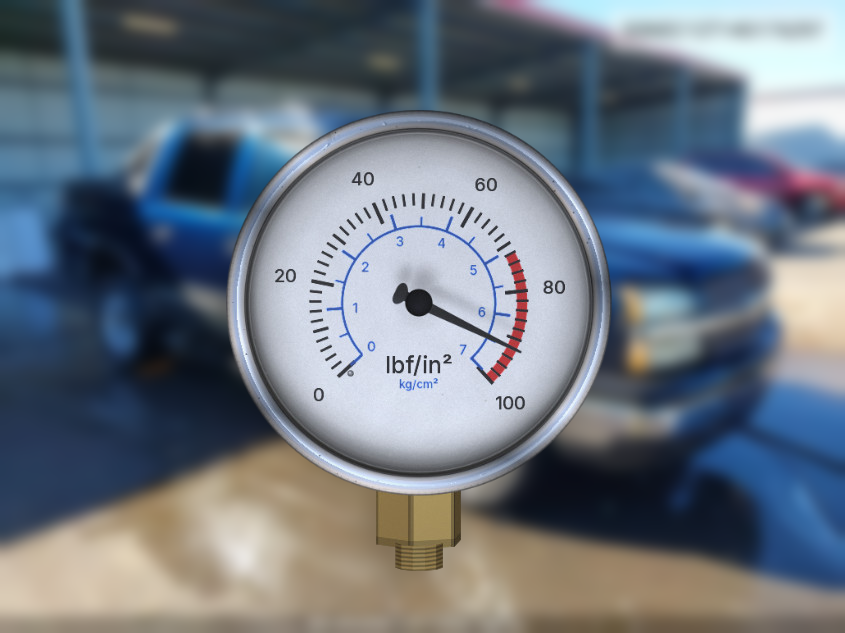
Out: value=92 unit=psi
